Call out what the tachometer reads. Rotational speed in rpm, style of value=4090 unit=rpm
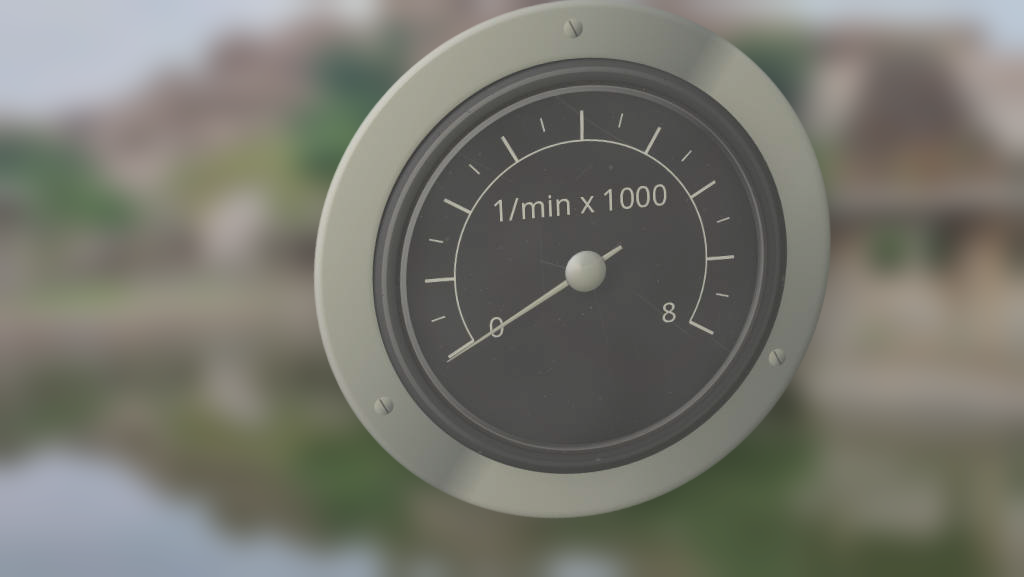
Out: value=0 unit=rpm
